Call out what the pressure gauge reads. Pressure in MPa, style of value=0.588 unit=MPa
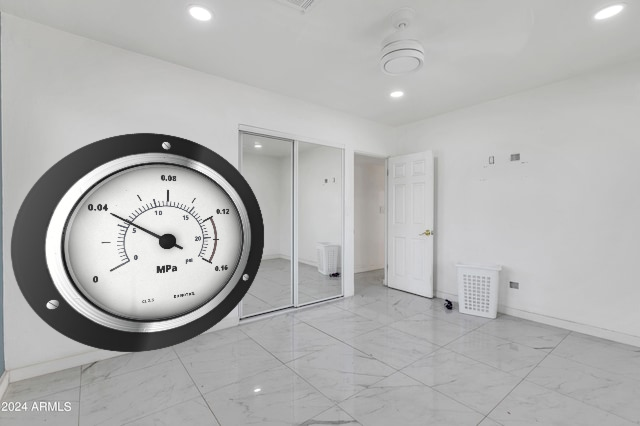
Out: value=0.04 unit=MPa
